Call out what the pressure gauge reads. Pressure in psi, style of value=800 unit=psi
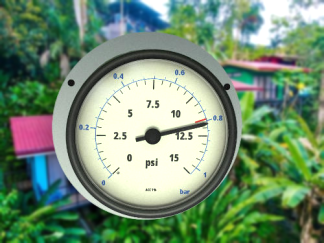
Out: value=11.75 unit=psi
